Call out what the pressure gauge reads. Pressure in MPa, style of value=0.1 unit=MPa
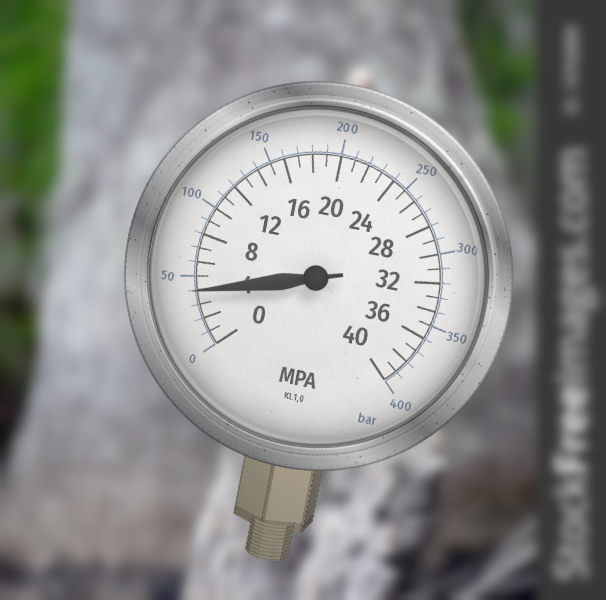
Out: value=4 unit=MPa
